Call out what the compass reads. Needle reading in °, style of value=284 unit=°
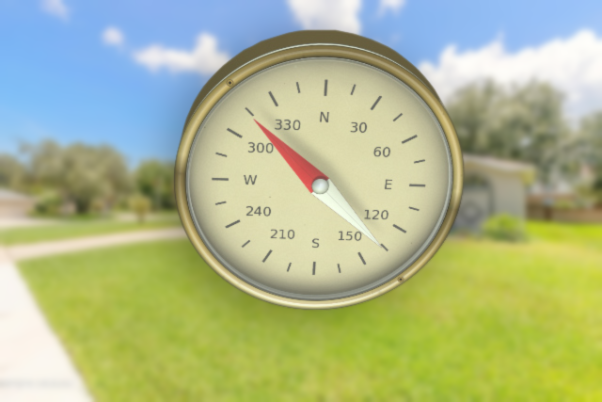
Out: value=315 unit=°
